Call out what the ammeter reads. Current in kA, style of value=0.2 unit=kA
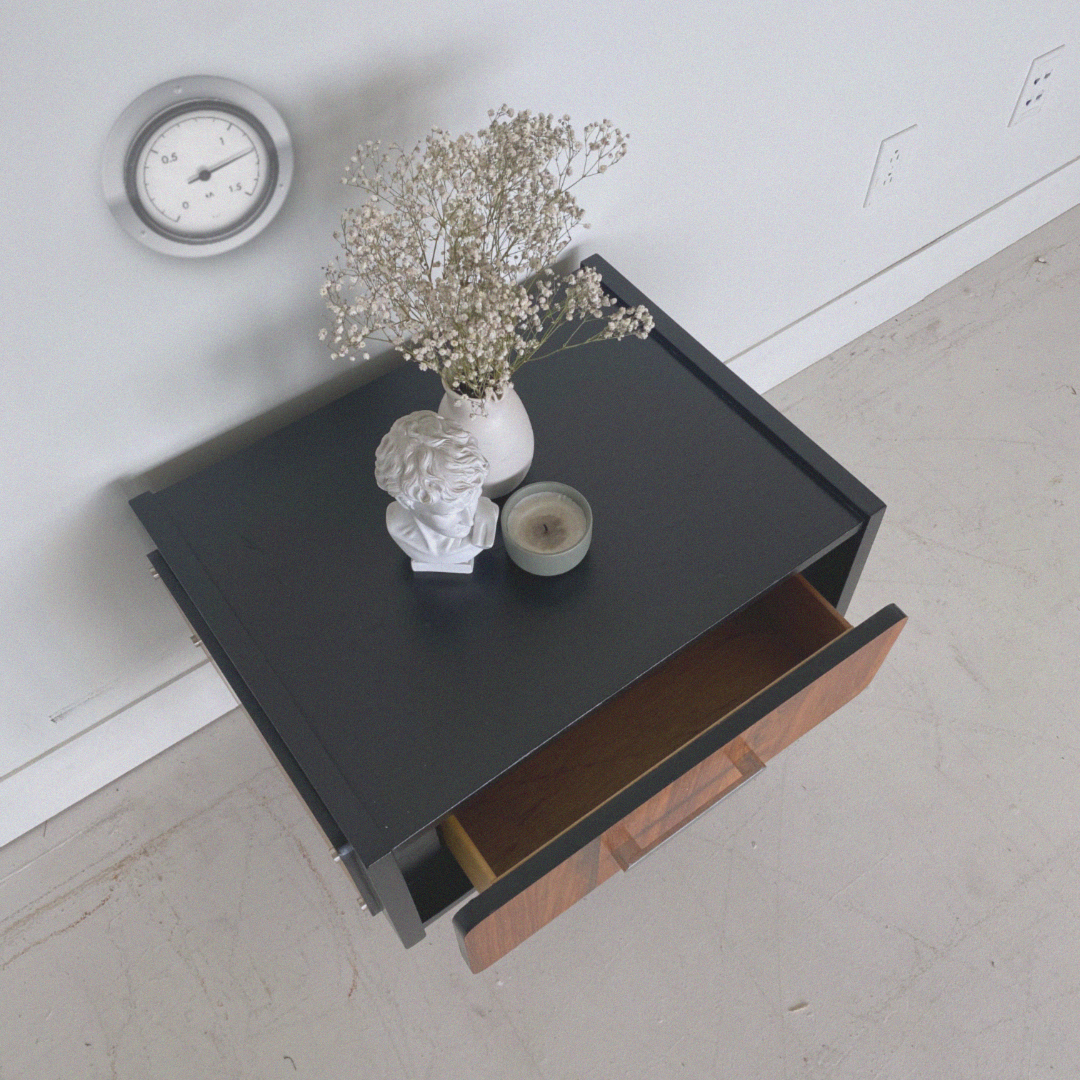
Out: value=1.2 unit=kA
